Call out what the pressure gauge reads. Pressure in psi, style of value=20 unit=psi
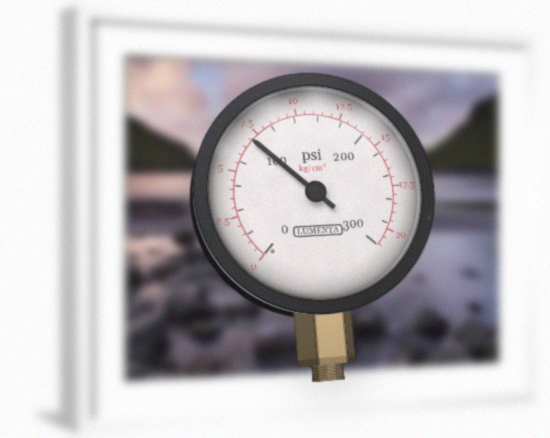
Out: value=100 unit=psi
